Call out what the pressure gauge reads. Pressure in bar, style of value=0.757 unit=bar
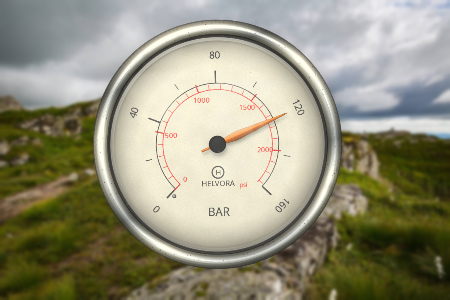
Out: value=120 unit=bar
